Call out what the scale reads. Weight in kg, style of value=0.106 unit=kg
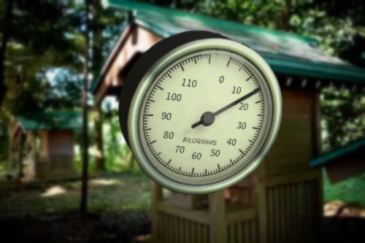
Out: value=15 unit=kg
